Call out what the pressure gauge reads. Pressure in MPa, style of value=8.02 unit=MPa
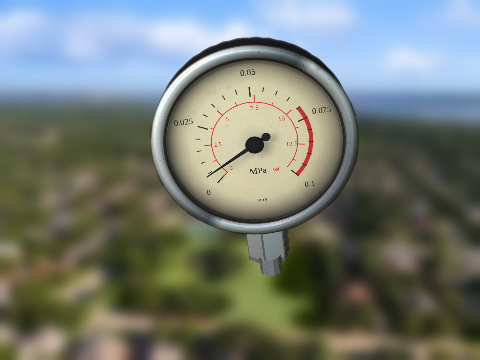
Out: value=0.005 unit=MPa
